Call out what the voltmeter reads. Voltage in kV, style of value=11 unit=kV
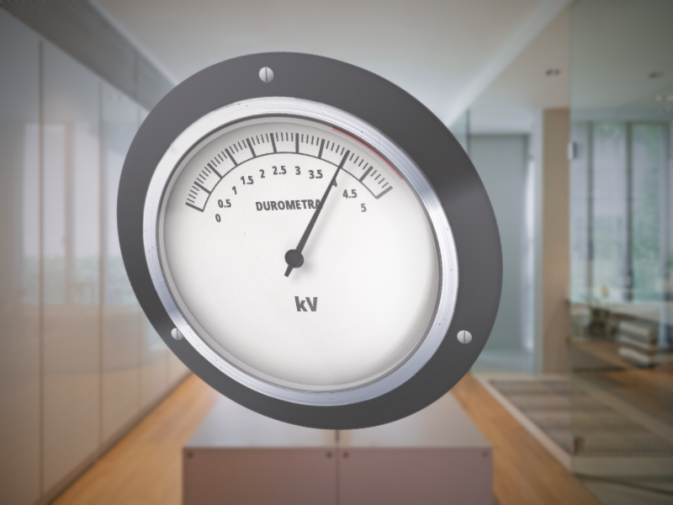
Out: value=4 unit=kV
